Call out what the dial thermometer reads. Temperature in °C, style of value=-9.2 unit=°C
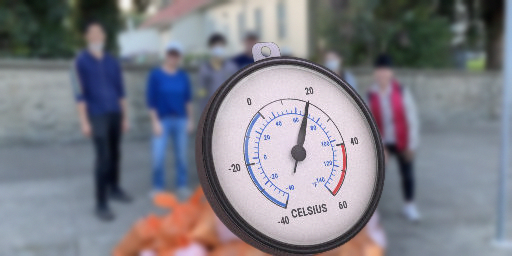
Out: value=20 unit=°C
